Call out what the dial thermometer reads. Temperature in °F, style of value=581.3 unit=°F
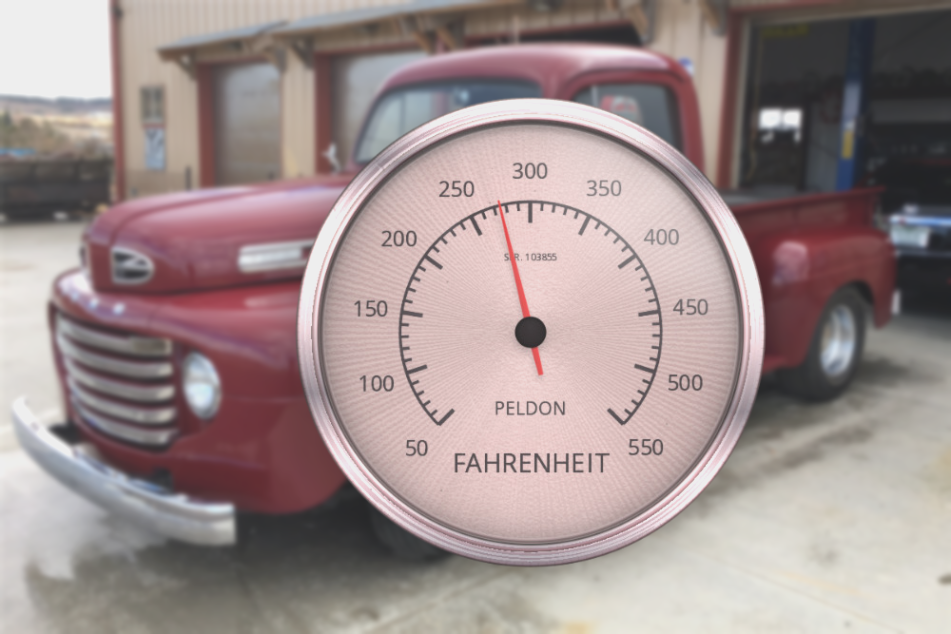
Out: value=275 unit=°F
